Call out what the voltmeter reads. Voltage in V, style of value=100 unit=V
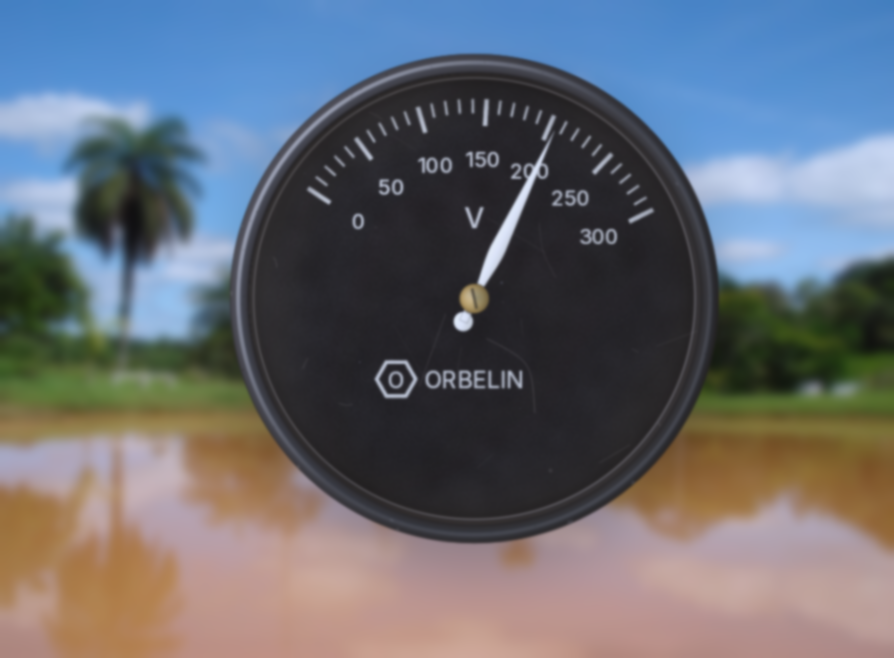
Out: value=205 unit=V
